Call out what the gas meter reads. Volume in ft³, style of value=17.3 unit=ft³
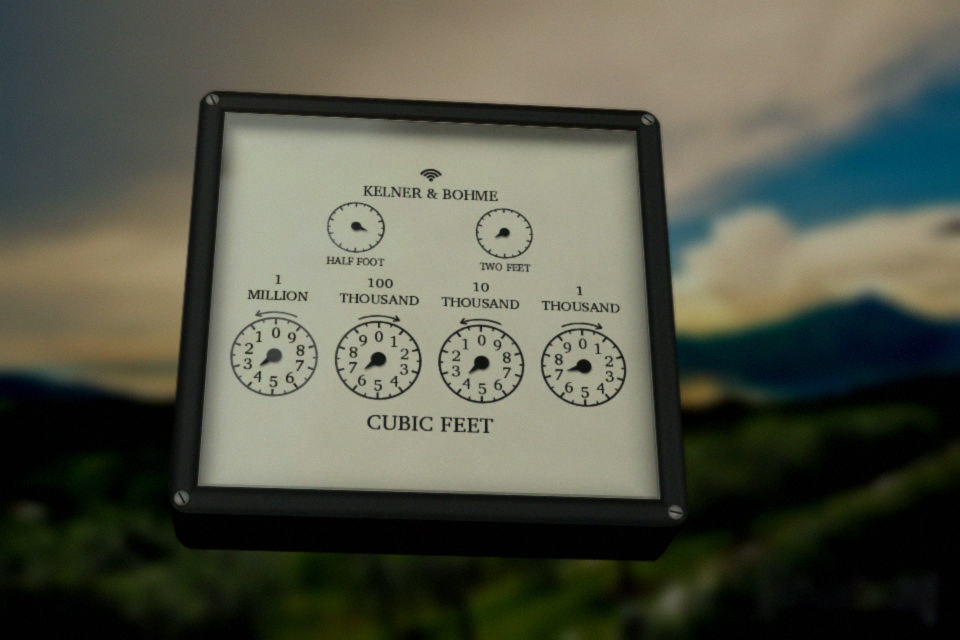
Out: value=363700 unit=ft³
